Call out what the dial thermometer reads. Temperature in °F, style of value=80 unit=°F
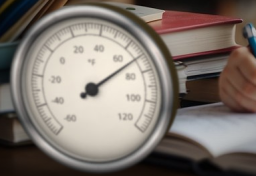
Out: value=70 unit=°F
